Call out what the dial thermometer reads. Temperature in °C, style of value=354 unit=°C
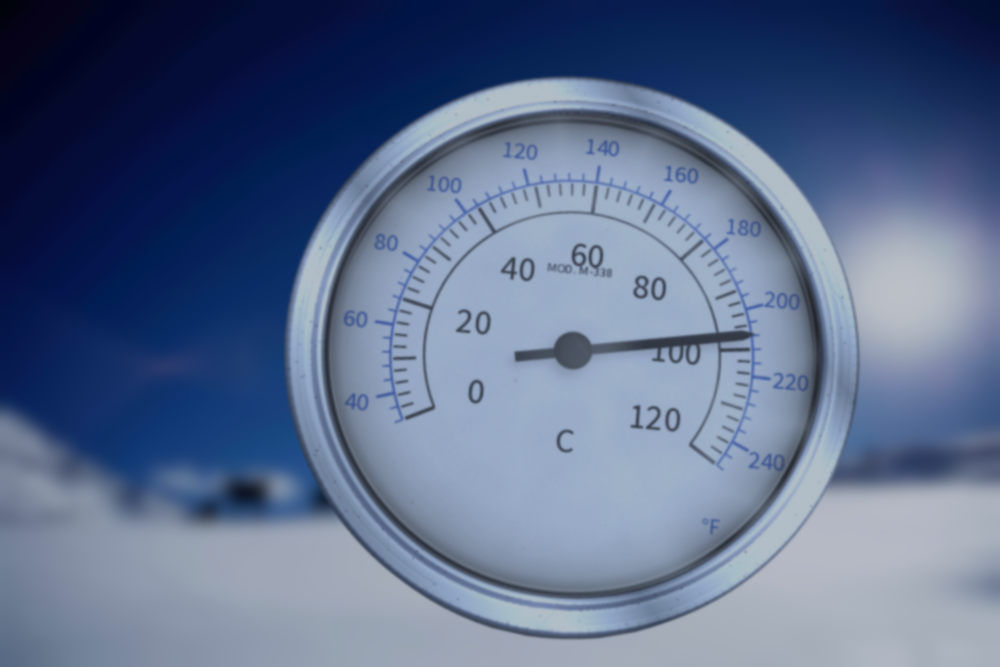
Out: value=98 unit=°C
